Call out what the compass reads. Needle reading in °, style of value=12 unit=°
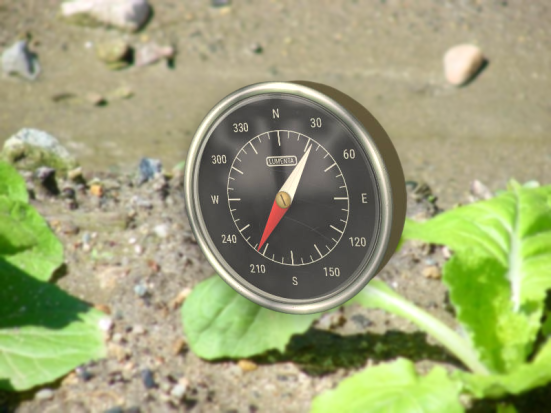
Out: value=215 unit=°
